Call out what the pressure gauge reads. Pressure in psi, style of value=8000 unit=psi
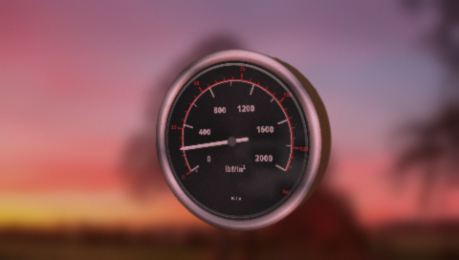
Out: value=200 unit=psi
